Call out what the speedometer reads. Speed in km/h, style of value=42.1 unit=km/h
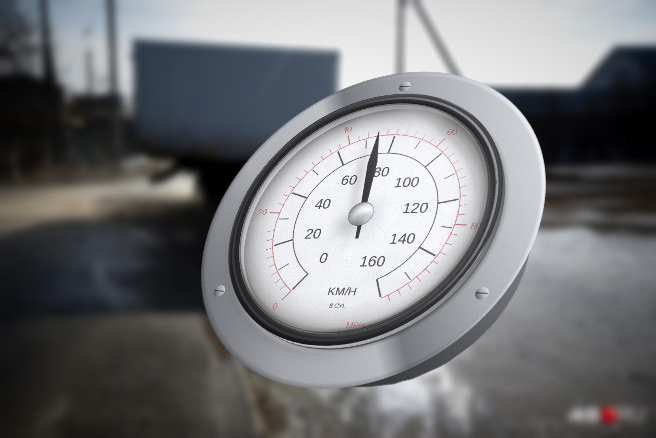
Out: value=75 unit=km/h
